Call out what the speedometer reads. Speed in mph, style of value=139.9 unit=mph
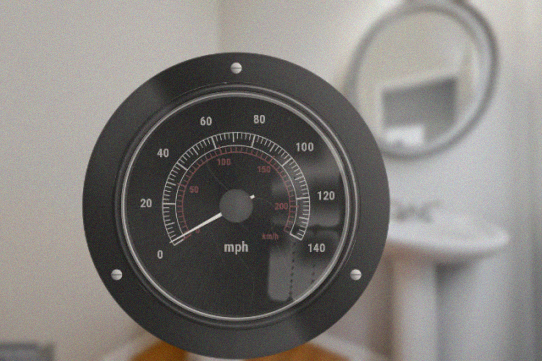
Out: value=2 unit=mph
